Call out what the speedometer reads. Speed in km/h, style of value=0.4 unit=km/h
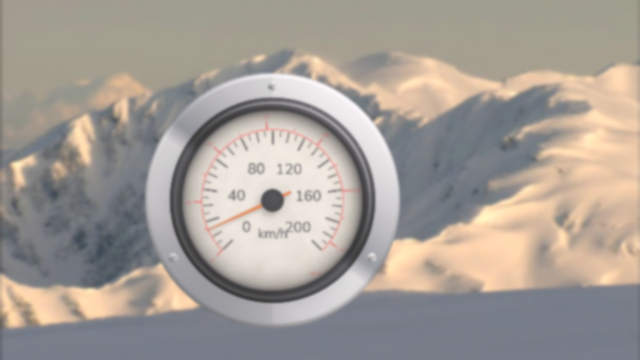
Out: value=15 unit=km/h
